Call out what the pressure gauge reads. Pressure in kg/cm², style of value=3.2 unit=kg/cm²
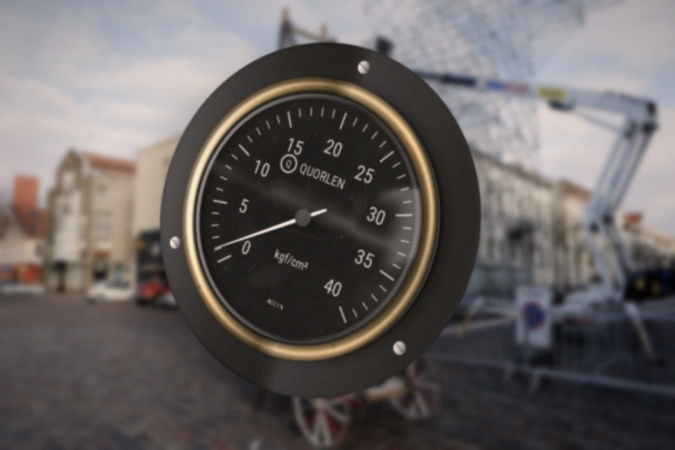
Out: value=1 unit=kg/cm²
